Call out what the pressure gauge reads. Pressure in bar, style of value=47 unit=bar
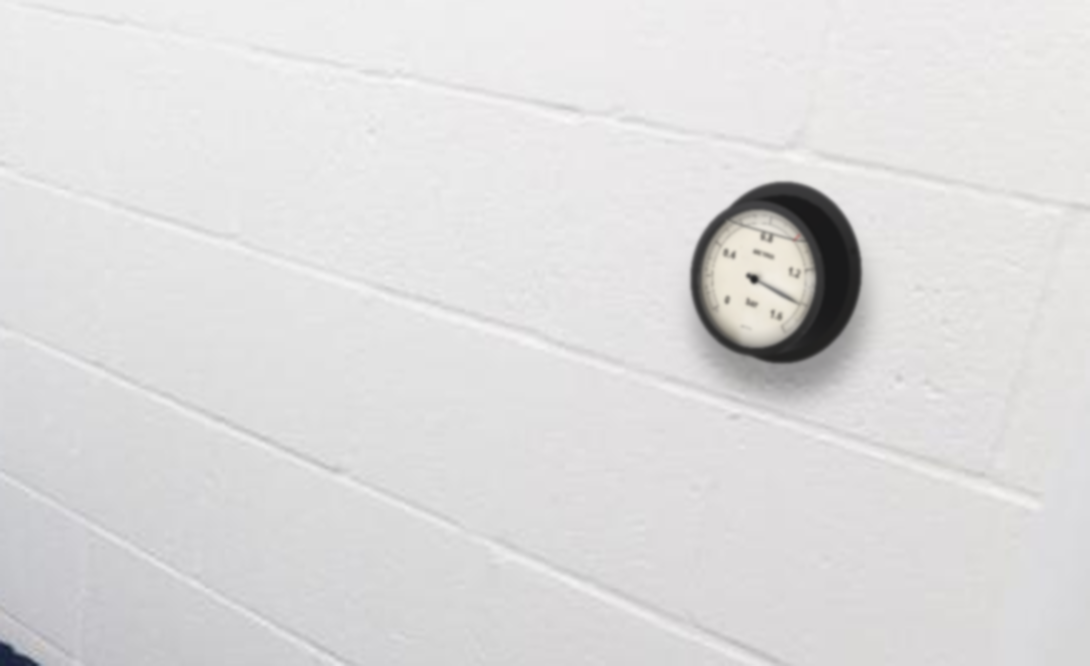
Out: value=1.4 unit=bar
